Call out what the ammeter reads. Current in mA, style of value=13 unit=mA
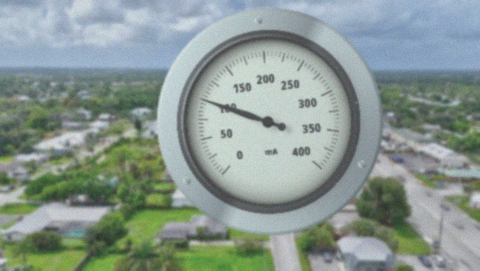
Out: value=100 unit=mA
